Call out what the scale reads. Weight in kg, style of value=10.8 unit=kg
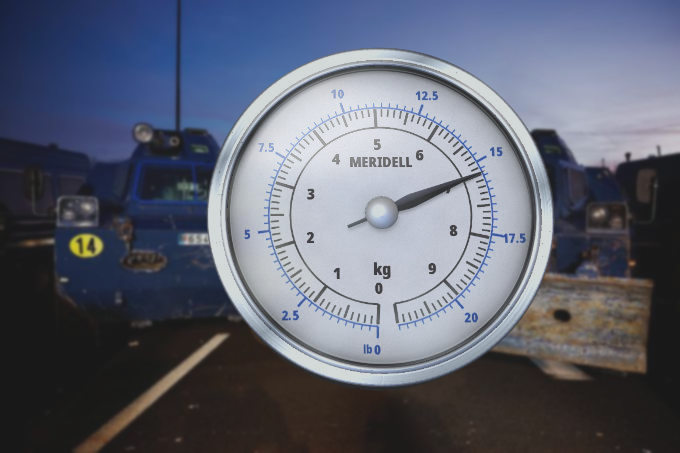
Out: value=7 unit=kg
